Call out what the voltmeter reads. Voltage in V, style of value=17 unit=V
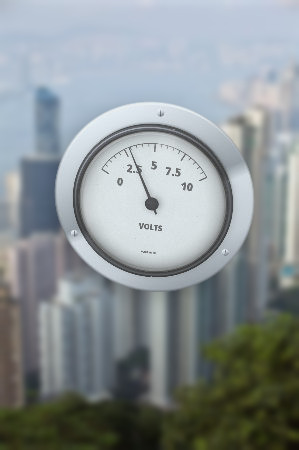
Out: value=3 unit=V
